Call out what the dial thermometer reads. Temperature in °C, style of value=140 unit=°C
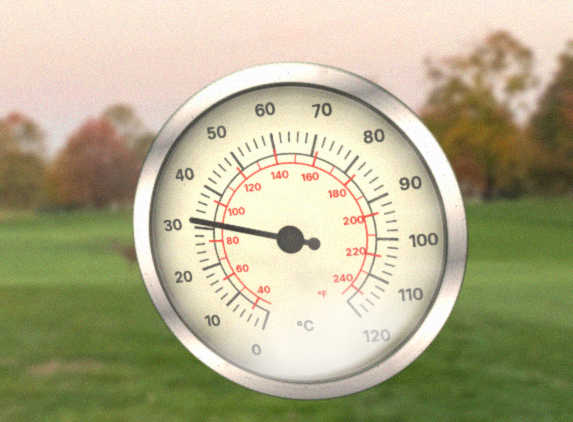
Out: value=32 unit=°C
